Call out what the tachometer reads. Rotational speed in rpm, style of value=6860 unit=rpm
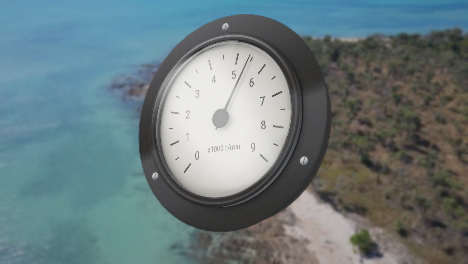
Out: value=5500 unit=rpm
